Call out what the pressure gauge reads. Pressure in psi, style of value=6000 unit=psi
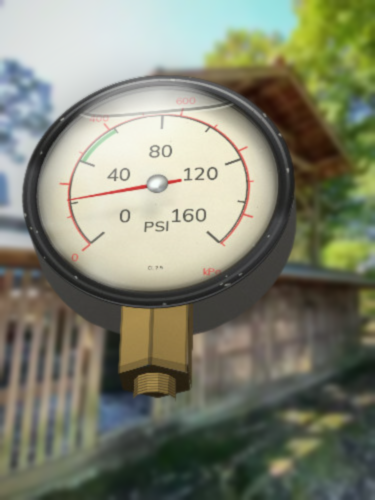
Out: value=20 unit=psi
